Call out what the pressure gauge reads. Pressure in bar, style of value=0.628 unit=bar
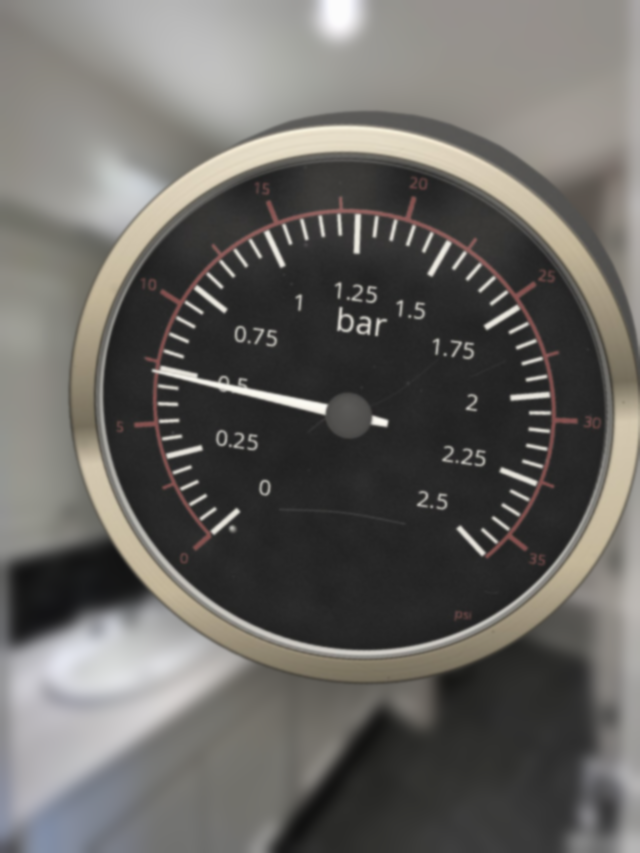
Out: value=0.5 unit=bar
